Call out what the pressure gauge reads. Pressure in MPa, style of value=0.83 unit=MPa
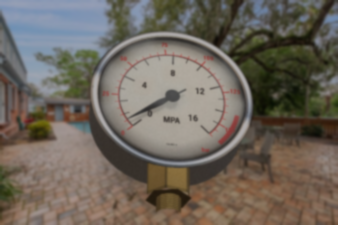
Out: value=0.5 unit=MPa
